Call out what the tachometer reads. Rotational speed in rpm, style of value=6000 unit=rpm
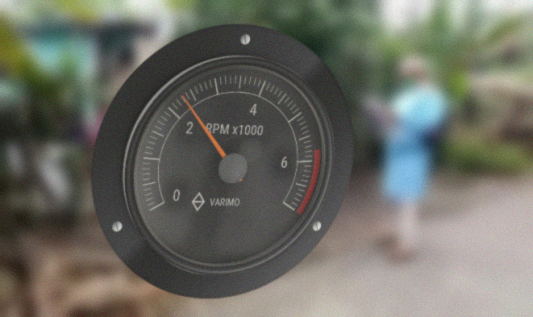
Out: value=2300 unit=rpm
